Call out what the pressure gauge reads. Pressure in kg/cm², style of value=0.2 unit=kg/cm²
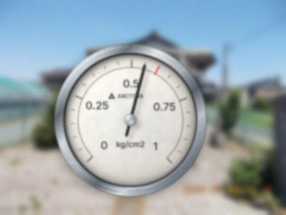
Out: value=0.55 unit=kg/cm²
